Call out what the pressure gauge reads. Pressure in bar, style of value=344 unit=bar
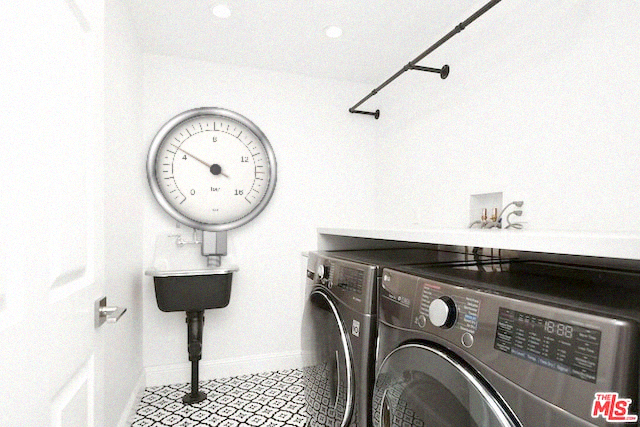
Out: value=4.5 unit=bar
